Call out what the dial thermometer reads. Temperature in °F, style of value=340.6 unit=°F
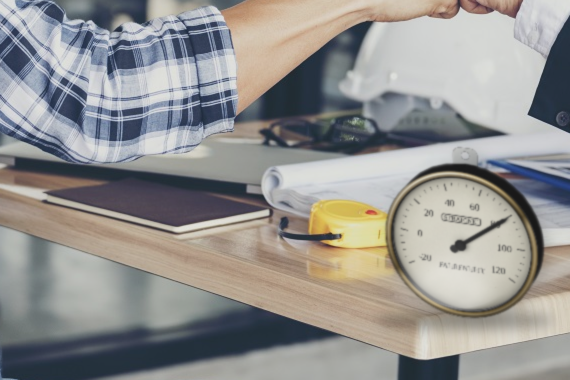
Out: value=80 unit=°F
